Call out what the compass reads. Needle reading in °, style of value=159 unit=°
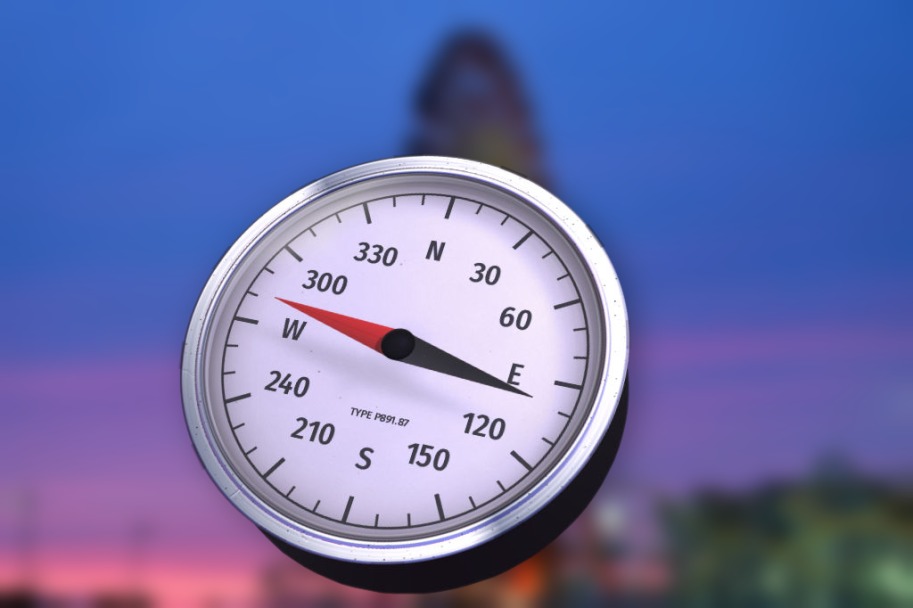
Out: value=280 unit=°
